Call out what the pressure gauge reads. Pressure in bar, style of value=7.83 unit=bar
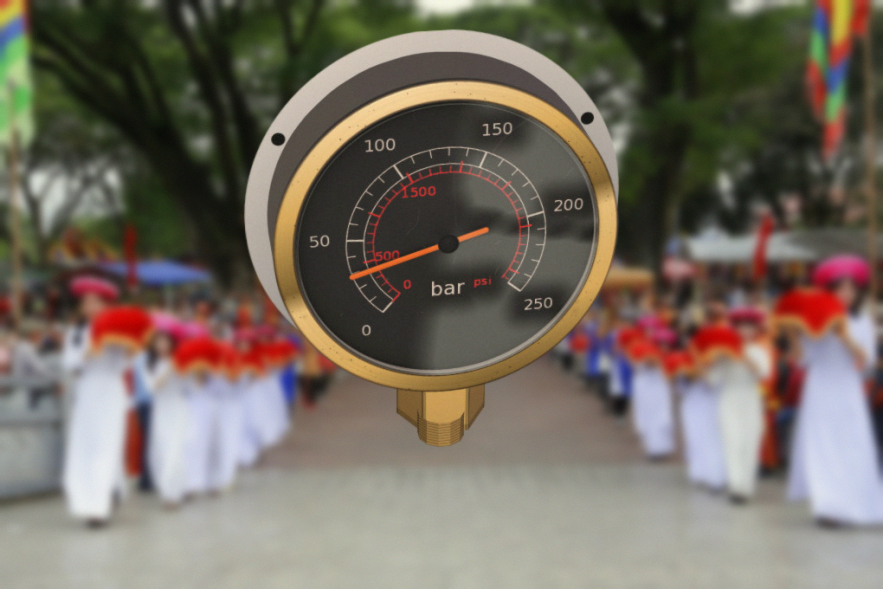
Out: value=30 unit=bar
